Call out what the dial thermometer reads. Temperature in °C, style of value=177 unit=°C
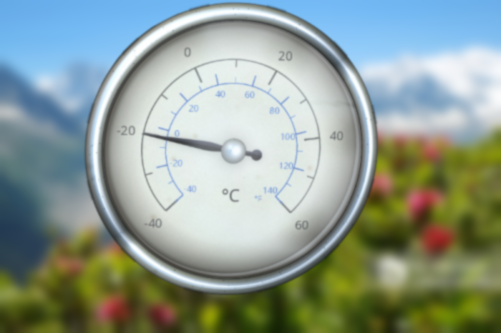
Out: value=-20 unit=°C
